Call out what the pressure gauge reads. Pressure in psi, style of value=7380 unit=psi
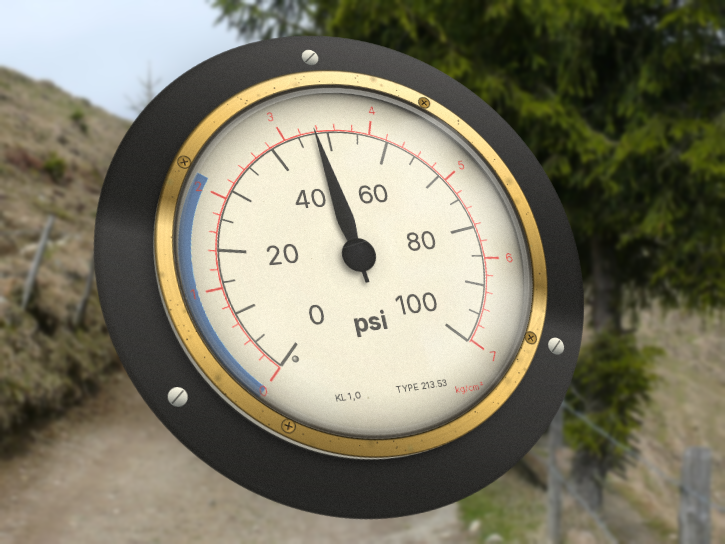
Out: value=47.5 unit=psi
